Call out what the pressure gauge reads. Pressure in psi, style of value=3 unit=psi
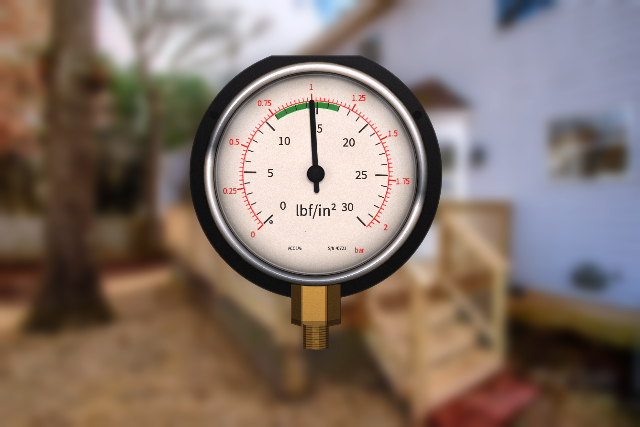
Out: value=14.5 unit=psi
